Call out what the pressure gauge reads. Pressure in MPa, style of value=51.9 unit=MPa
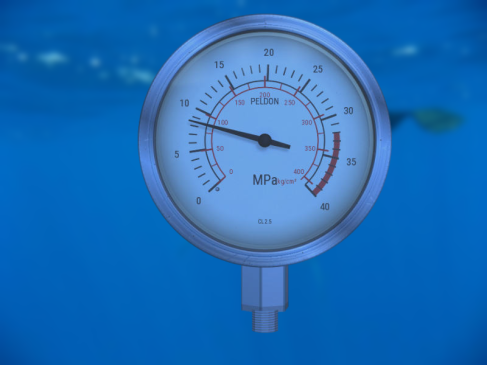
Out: value=8.5 unit=MPa
